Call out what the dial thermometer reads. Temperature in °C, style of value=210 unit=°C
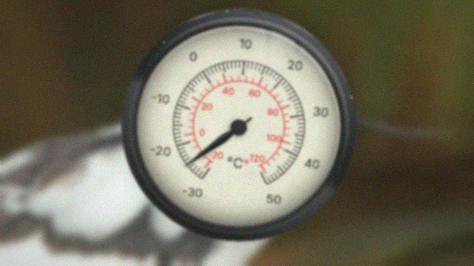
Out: value=-25 unit=°C
